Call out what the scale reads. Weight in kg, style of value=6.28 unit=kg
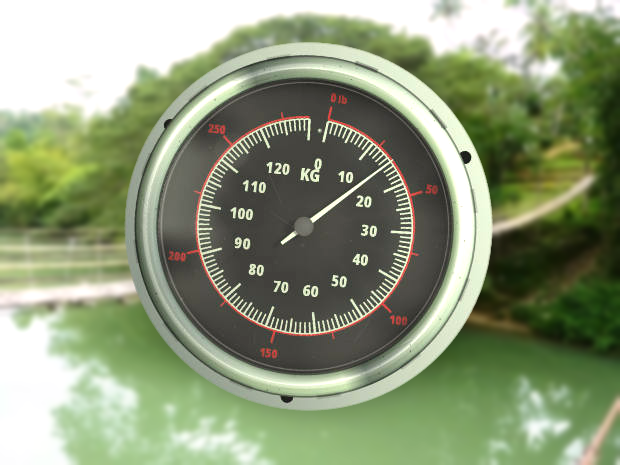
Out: value=15 unit=kg
